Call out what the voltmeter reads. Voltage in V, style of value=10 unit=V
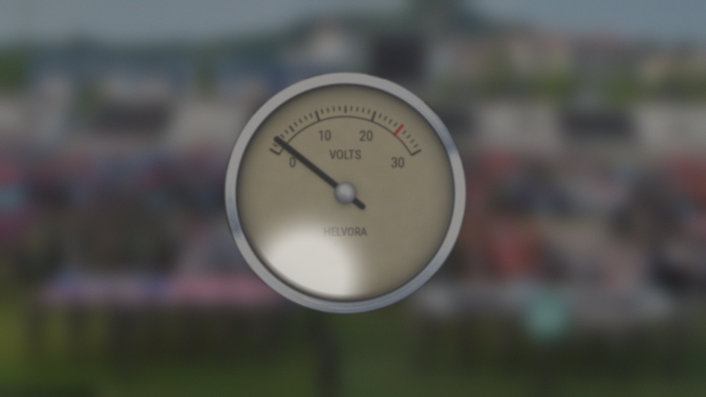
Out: value=2 unit=V
